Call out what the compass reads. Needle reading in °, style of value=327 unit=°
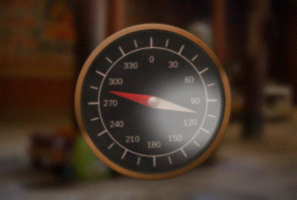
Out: value=285 unit=°
